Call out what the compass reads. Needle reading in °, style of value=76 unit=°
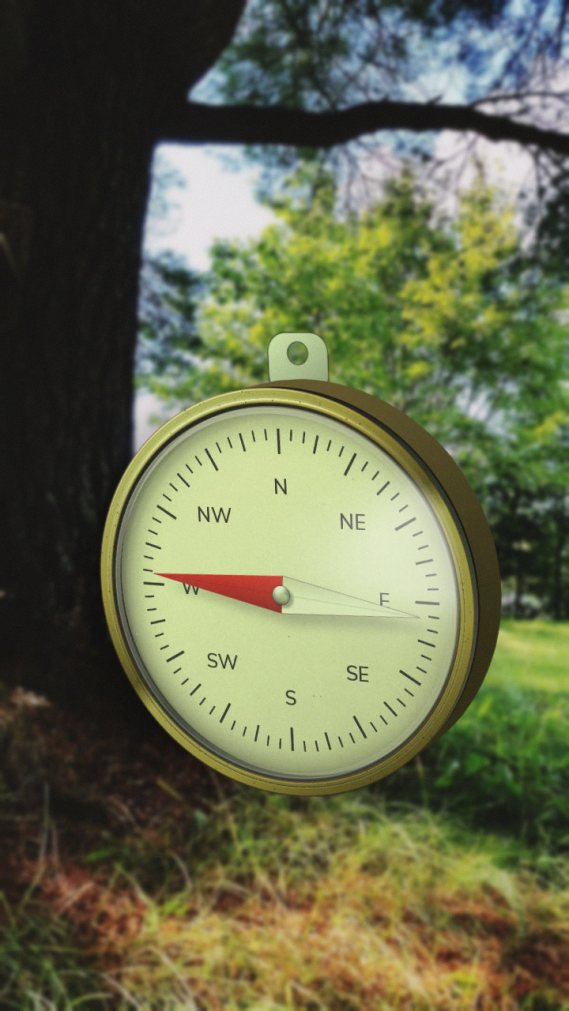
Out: value=275 unit=°
